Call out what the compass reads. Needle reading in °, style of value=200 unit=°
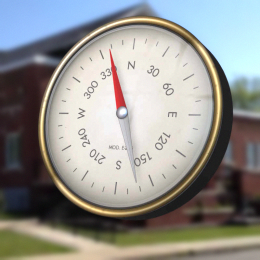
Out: value=340 unit=°
